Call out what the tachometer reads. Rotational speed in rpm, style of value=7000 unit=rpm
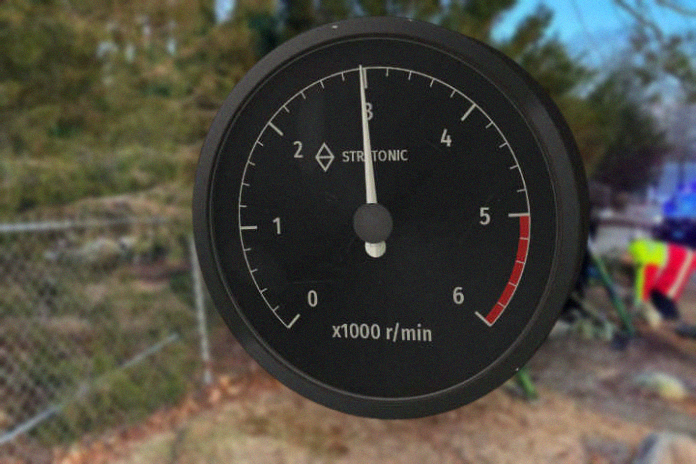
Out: value=3000 unit=rpm
